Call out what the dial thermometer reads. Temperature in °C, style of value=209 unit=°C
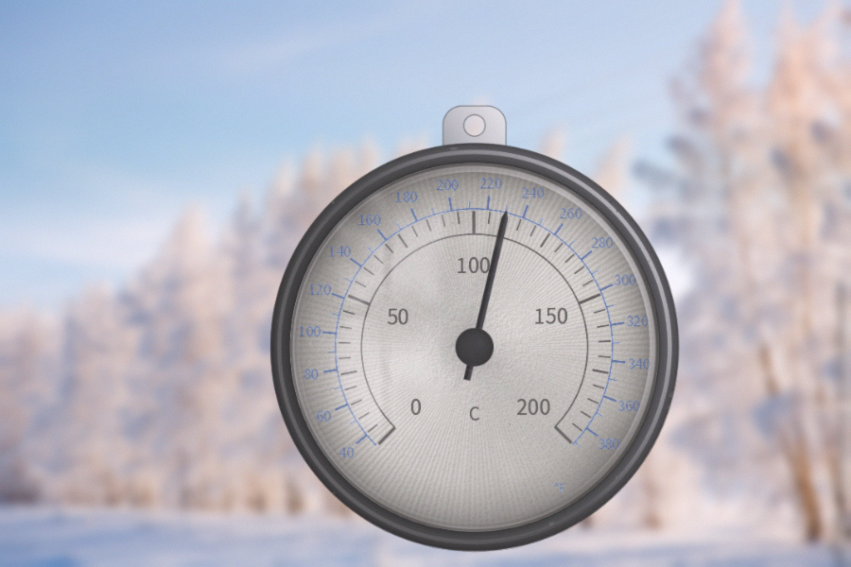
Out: value=110 unit=°C
